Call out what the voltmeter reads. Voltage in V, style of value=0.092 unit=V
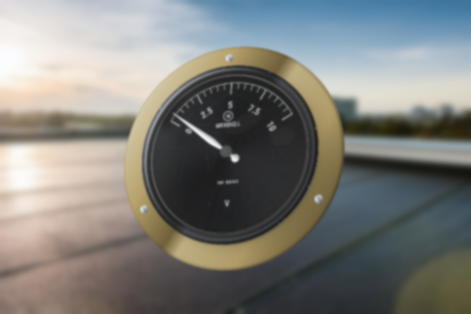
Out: value=0.5 unit=V
